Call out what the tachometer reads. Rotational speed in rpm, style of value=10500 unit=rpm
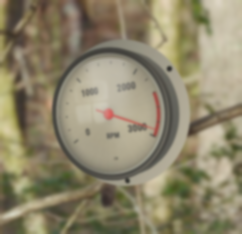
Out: value=2900 unit=rpm
